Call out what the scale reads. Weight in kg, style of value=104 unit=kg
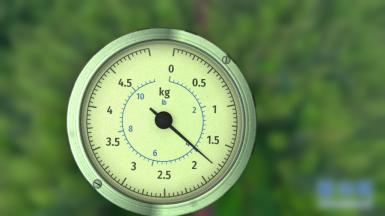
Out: value=1.8 unit=kg
